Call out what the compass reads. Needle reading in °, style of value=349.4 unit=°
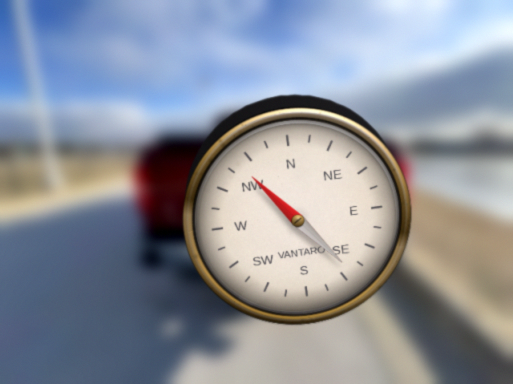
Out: value=322.5 unit=°
